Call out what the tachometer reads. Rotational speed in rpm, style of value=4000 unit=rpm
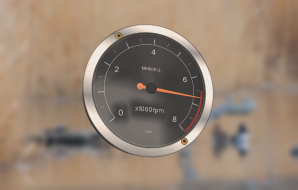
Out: value=6750 unit=rpm
